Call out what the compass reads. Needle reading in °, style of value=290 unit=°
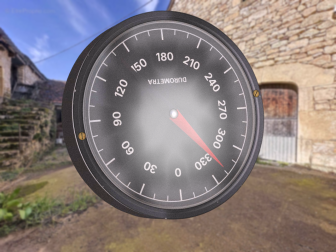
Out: value=320 unit=°
